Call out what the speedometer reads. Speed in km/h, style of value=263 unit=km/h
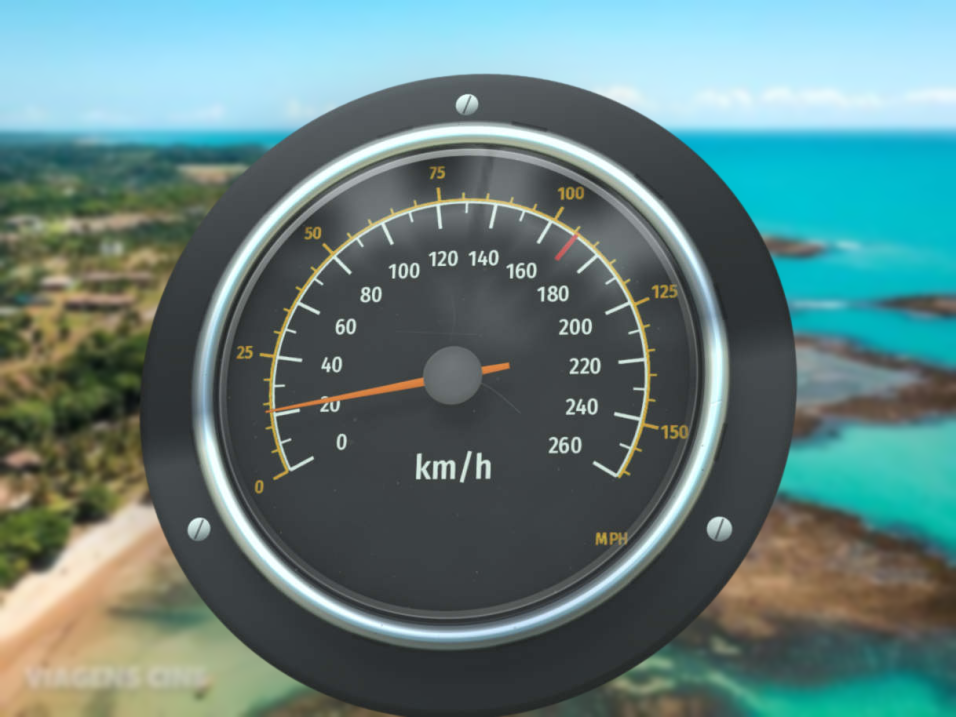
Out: value=20 unit=km/h
